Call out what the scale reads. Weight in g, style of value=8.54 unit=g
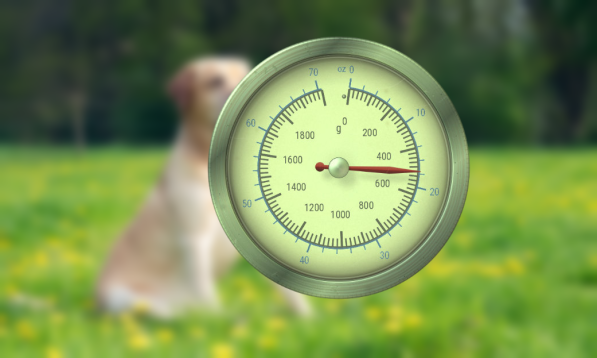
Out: value=500 unit=g
